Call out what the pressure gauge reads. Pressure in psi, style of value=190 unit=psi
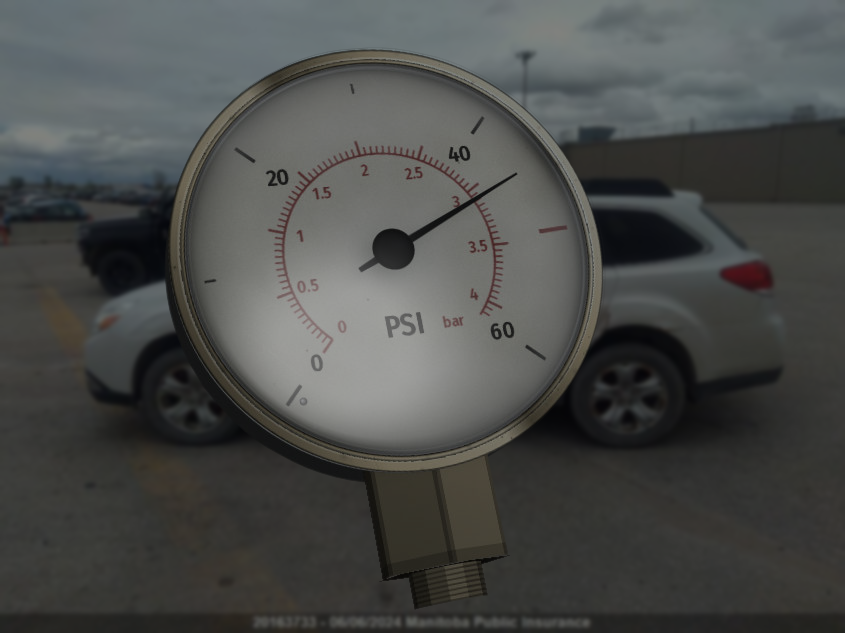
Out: value=45 unit=psi
